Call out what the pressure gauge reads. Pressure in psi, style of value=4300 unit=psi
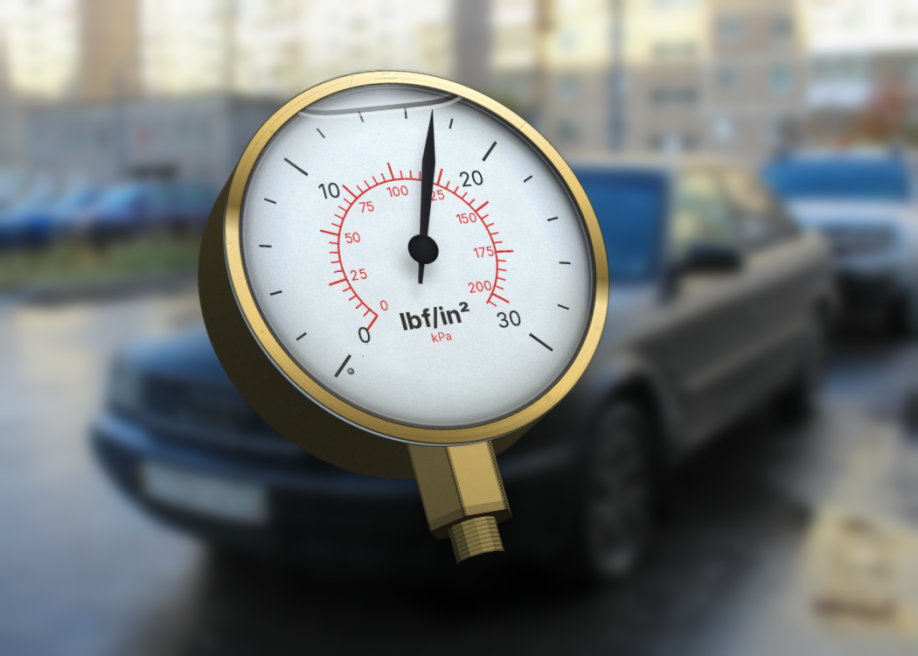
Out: value=17 unit=psi
